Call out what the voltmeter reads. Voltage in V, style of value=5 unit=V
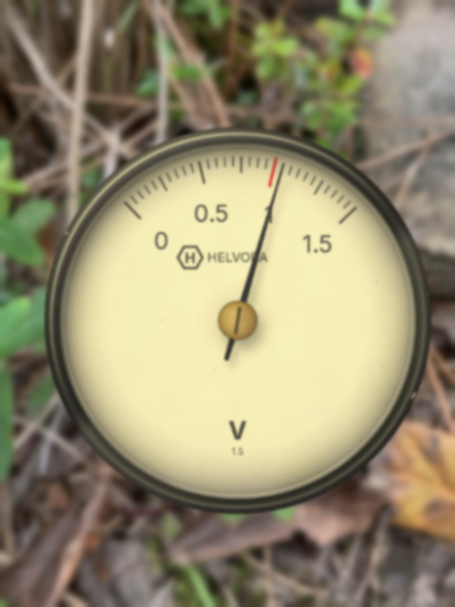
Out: value=1 unit=V
